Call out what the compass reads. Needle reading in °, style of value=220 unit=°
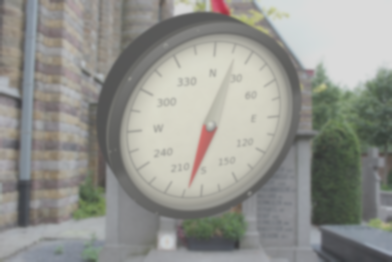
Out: value=195 unit=°
